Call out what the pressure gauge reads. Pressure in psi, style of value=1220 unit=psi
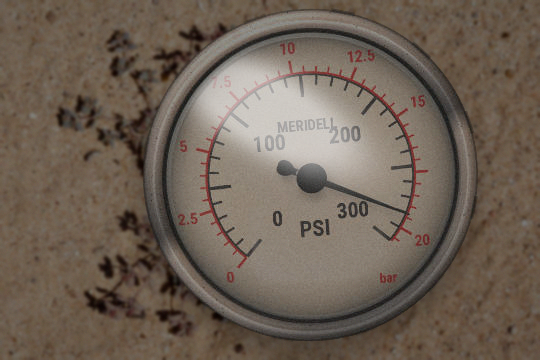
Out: value=280 unit=psi
